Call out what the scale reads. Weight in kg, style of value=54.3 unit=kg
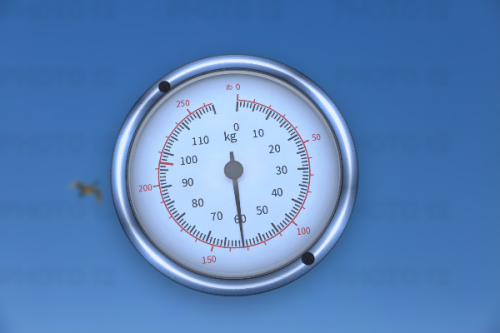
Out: value=60 unit=kg
